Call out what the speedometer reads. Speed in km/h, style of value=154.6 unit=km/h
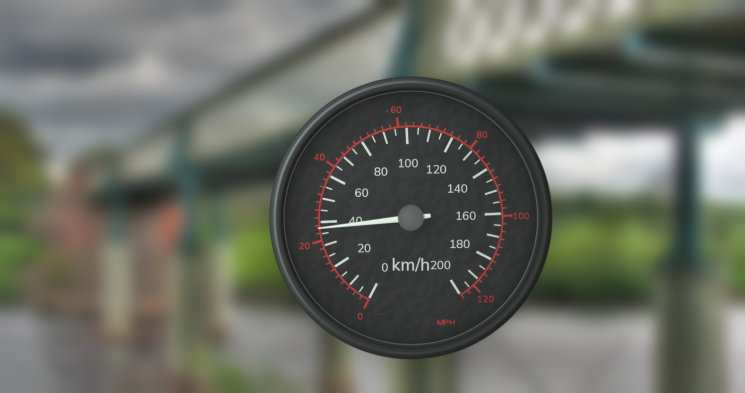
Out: value=37.5 unit=km/h
